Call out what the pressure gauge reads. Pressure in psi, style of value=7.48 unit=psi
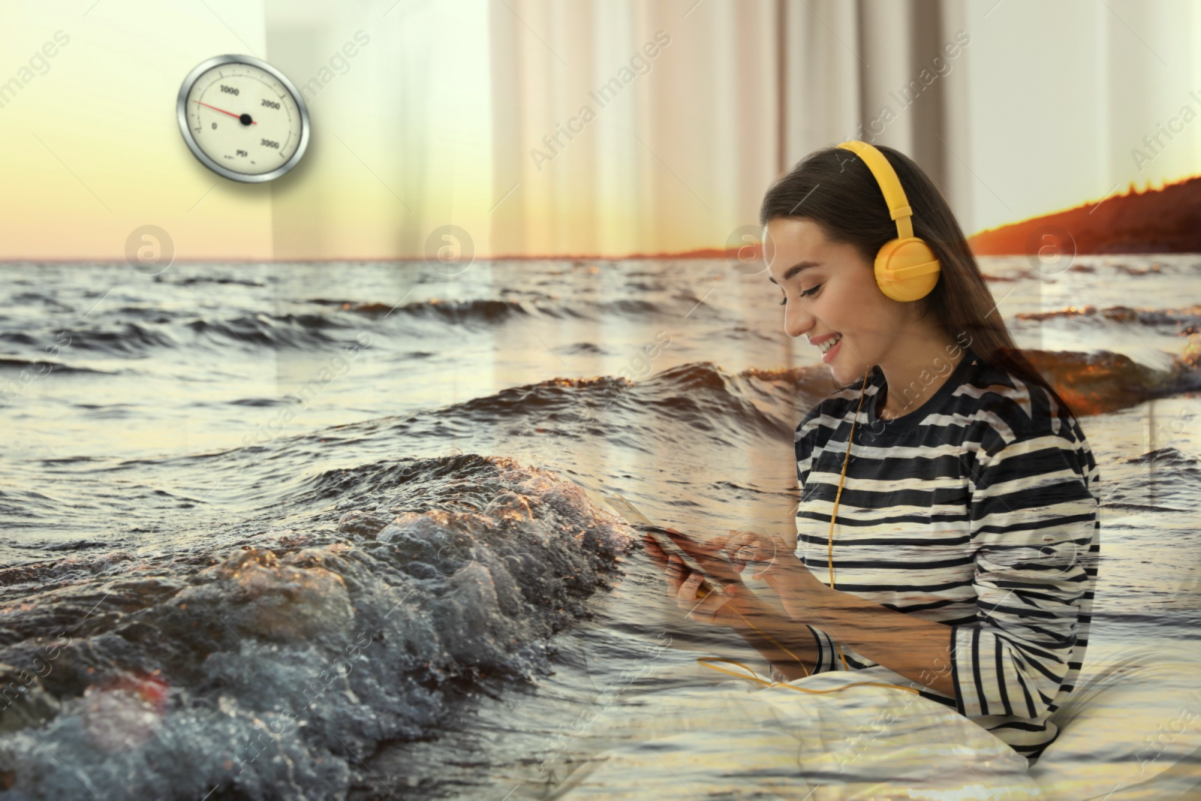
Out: value=400 unit=psi
